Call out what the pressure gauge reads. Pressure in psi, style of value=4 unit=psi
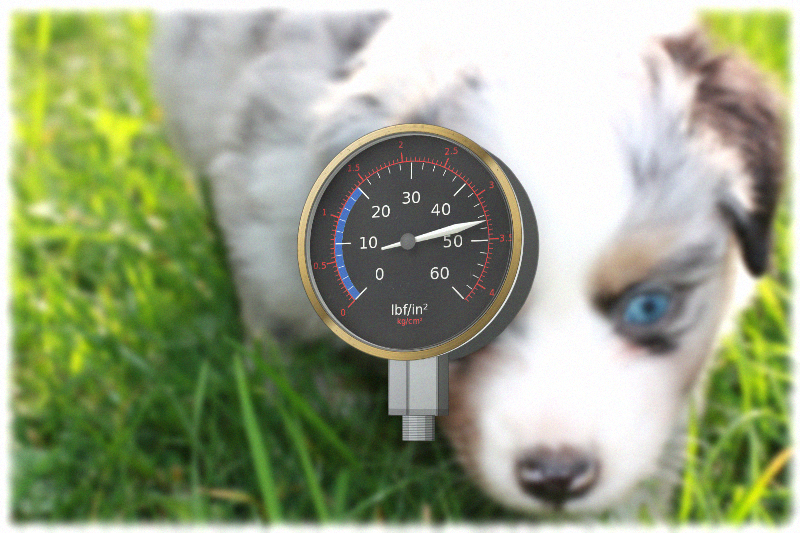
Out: value=47 unit=psi
